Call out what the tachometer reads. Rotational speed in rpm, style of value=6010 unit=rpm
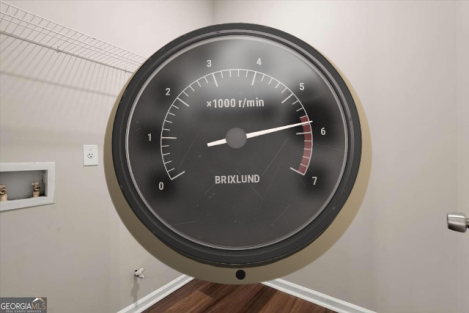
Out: value=5800 unit=rpm
